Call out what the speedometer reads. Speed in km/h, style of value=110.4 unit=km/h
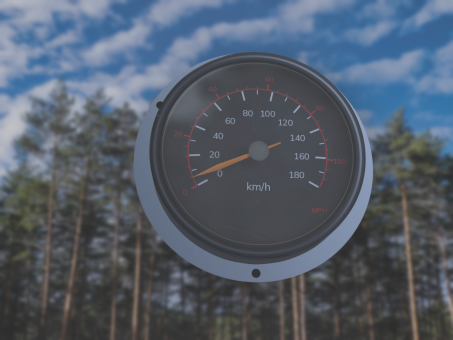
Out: value=5 unit=km/h
